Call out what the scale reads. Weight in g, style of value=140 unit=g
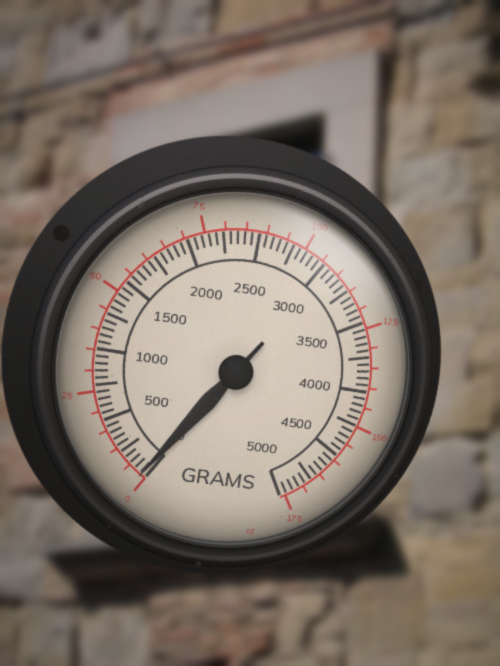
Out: value=50 unit=g
